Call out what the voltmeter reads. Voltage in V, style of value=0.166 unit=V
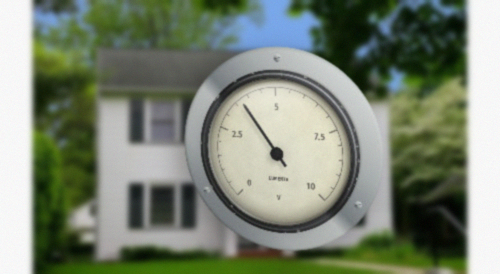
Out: value=3.75 unit=V
